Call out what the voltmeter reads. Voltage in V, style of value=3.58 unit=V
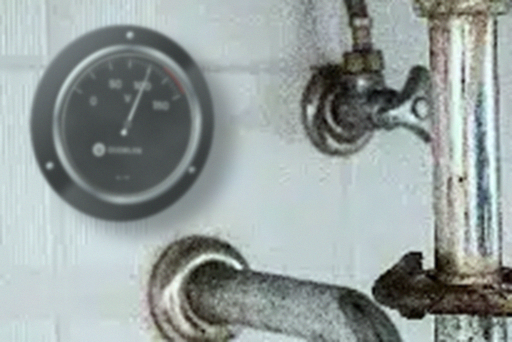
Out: value=100 unit=V
